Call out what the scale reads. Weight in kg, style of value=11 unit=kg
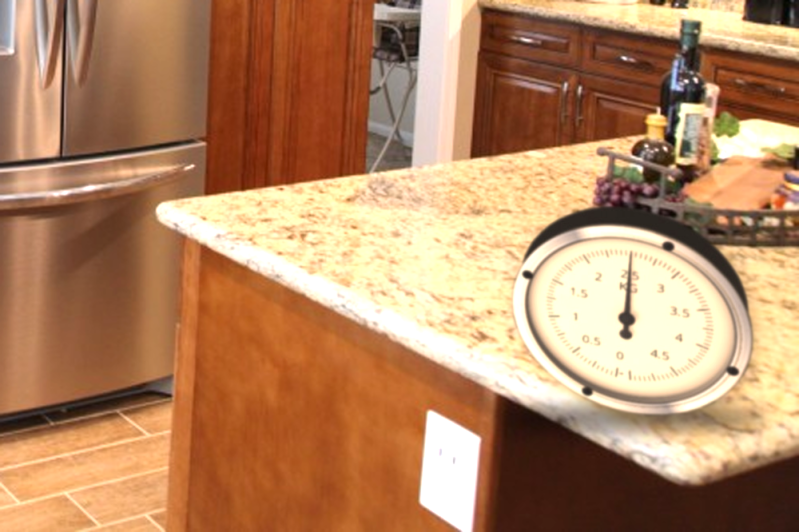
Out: value=2.5 unit=kg
